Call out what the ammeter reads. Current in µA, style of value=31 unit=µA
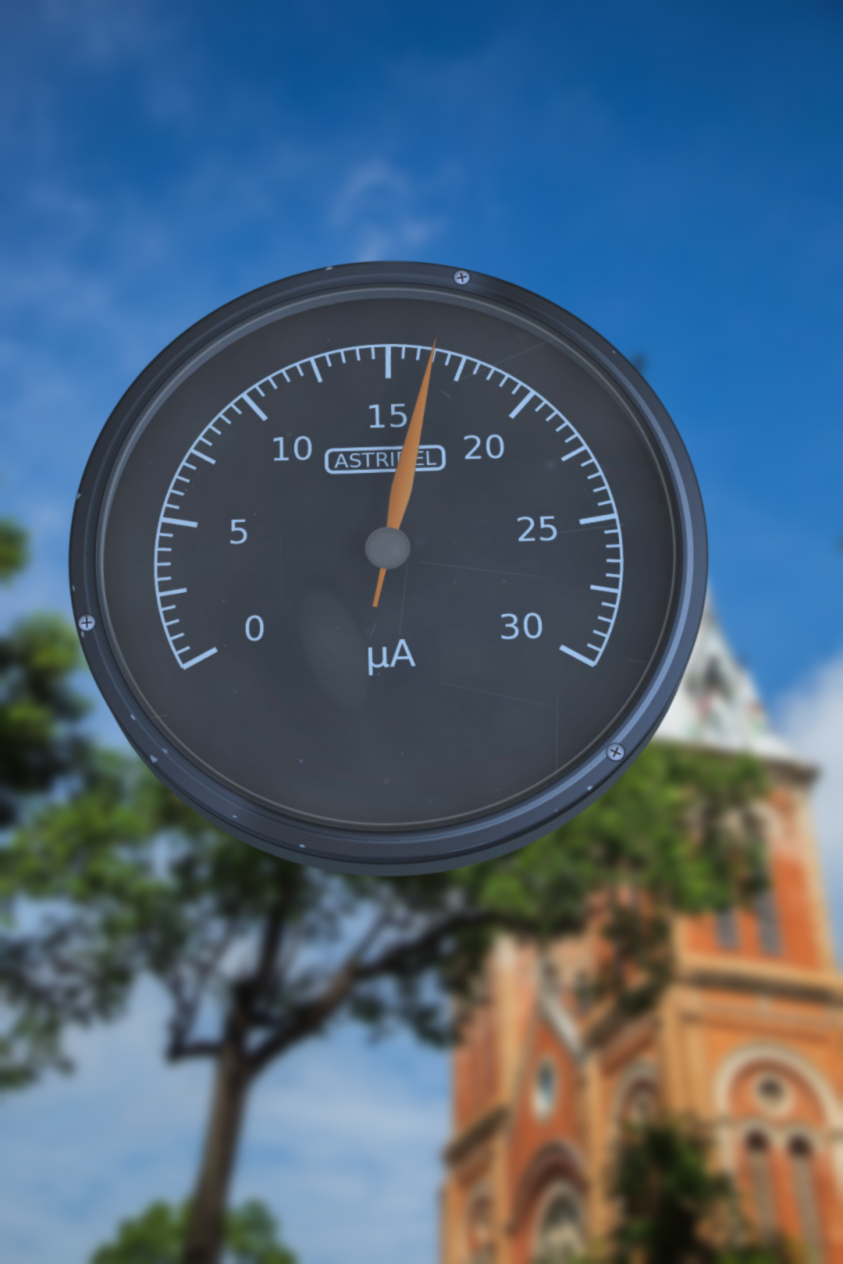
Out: value=16.5 unit=µA
